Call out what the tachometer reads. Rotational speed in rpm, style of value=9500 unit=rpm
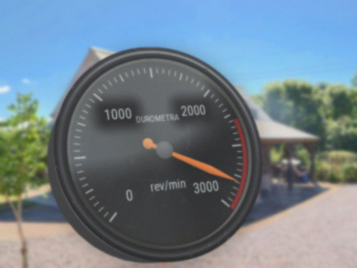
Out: value=2800 unit=rpm
